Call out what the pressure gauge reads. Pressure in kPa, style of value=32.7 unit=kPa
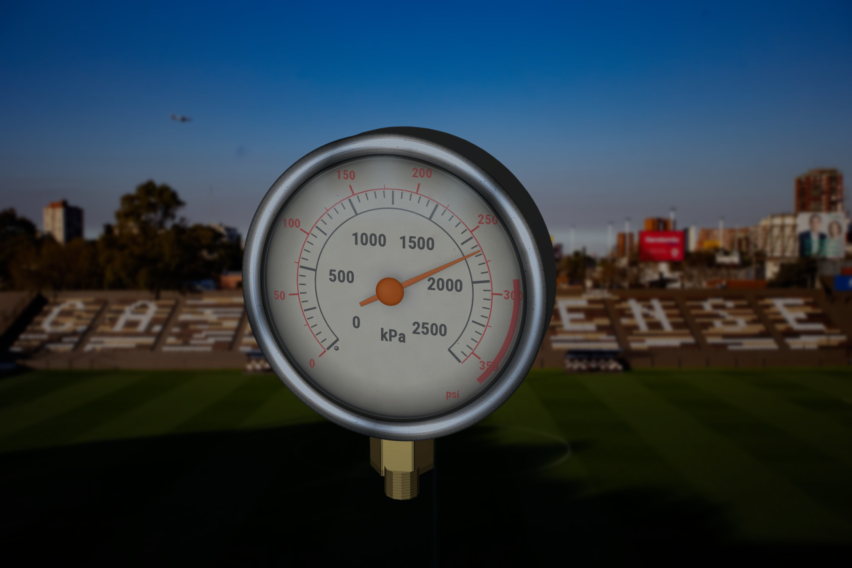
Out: value=1825 unit=kPa
